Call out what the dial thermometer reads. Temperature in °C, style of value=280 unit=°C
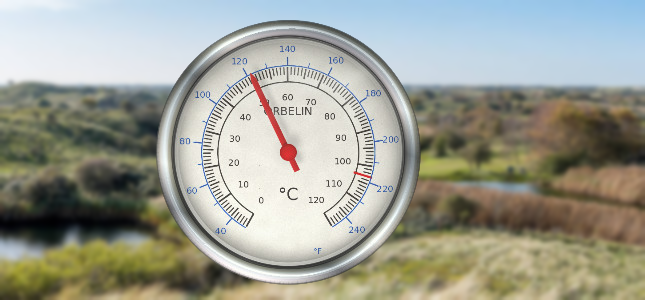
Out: value=50 unit=°C
